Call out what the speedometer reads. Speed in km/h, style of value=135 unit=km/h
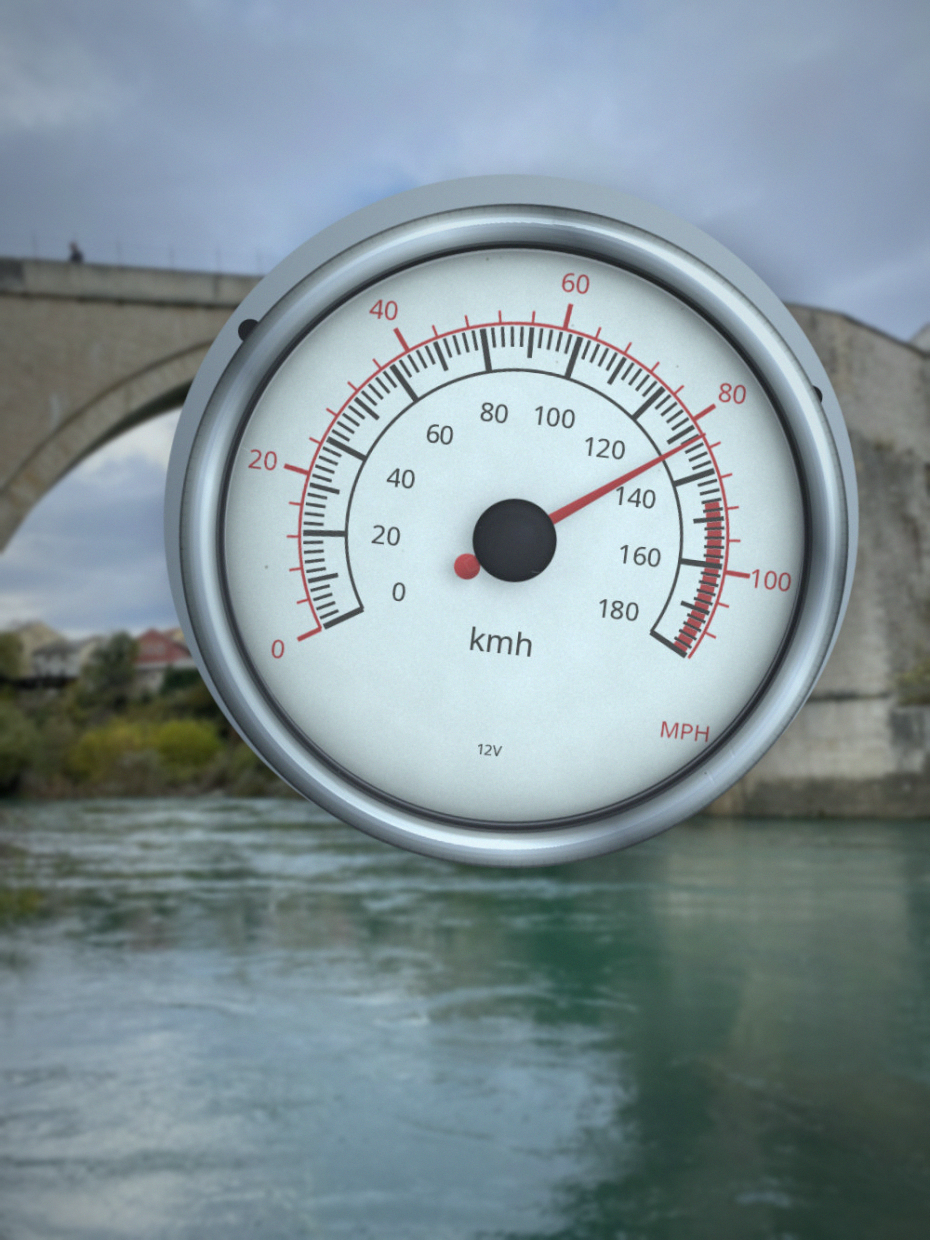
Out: value=132 unit=km/h
